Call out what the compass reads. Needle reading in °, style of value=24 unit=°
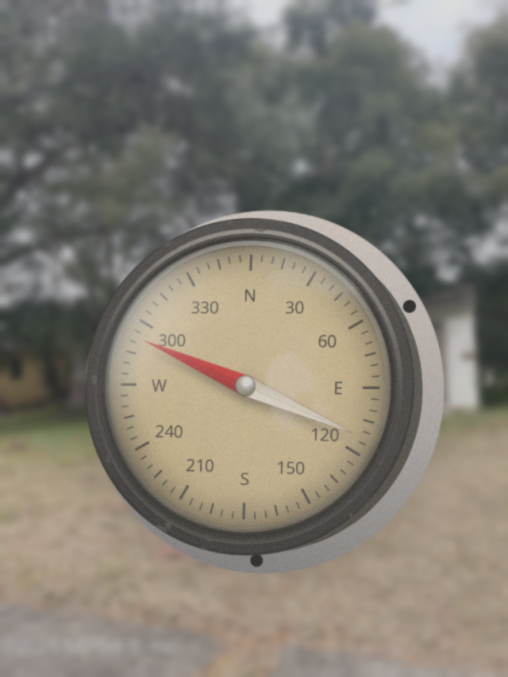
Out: value=292.5 unit=°
